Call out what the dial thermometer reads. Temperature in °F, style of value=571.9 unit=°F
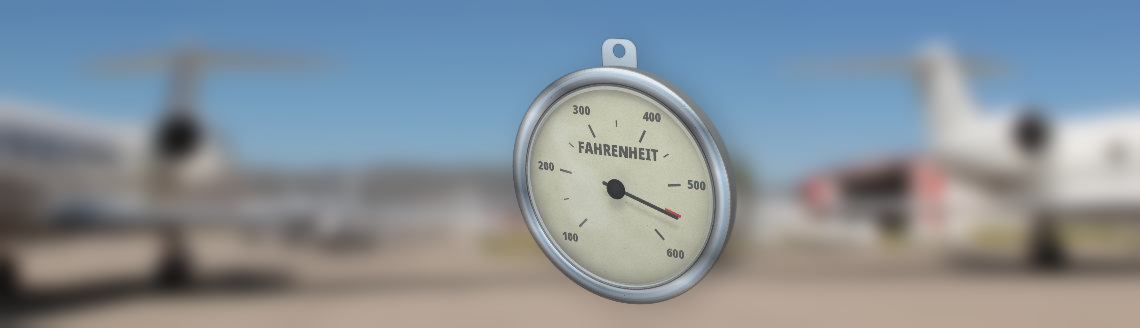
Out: value=550 unit=°F
